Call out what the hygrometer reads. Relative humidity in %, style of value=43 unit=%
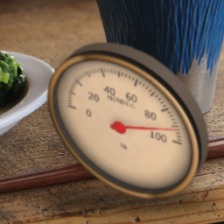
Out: value=90 unit=%
